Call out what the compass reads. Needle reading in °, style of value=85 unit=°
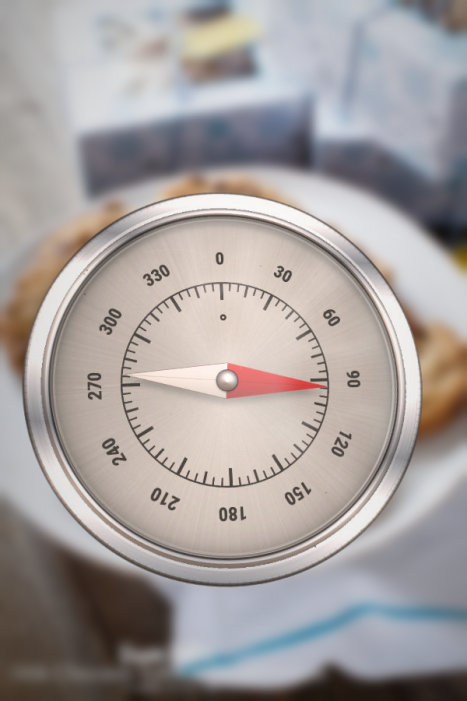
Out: value=95 unit=°
